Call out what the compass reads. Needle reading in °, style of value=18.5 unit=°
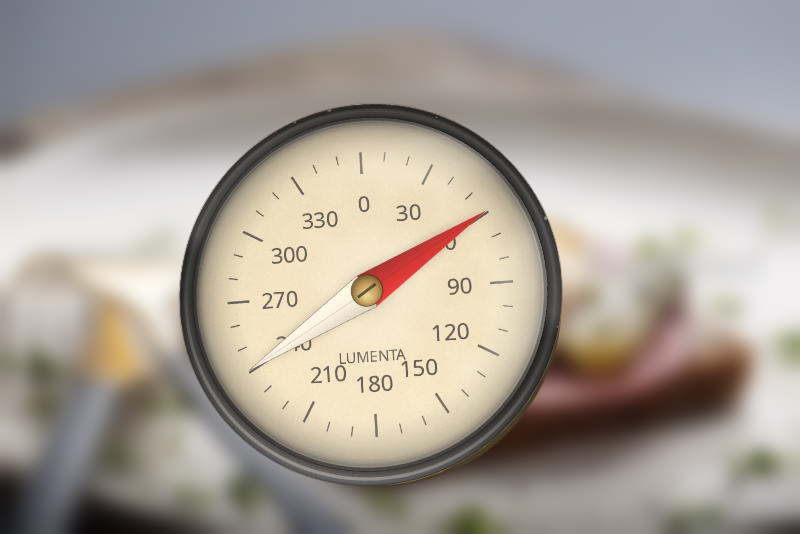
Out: value=60 unit=°
